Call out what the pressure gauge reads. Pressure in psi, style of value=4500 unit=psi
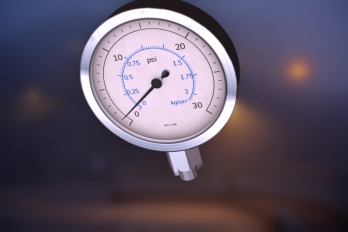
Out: value=1 unit=psi
